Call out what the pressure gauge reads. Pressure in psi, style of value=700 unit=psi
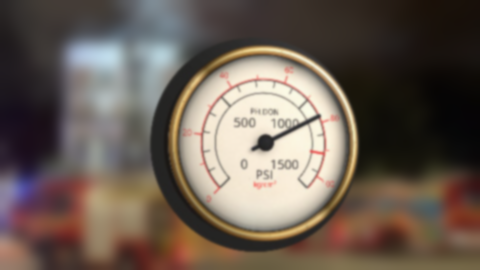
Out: value=1100 unit=psi
